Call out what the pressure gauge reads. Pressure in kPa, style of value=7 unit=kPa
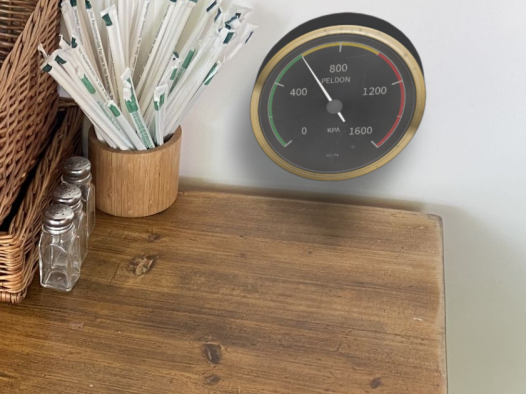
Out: value=600 unit=kPa
